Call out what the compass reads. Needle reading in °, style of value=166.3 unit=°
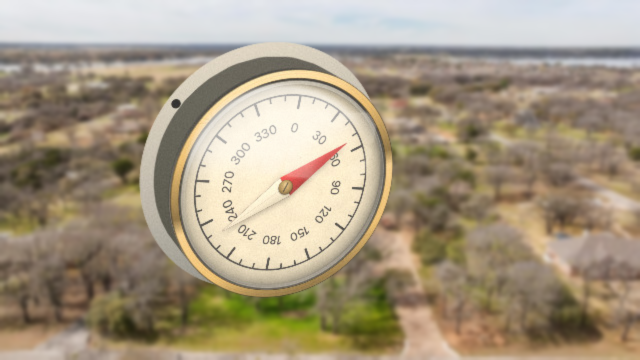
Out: value=50 unit=°
